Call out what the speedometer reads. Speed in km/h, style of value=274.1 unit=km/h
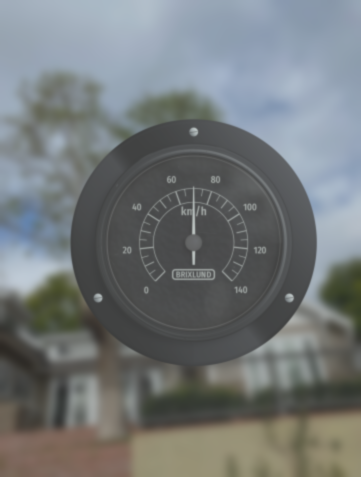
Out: value=70 unit=km/h
